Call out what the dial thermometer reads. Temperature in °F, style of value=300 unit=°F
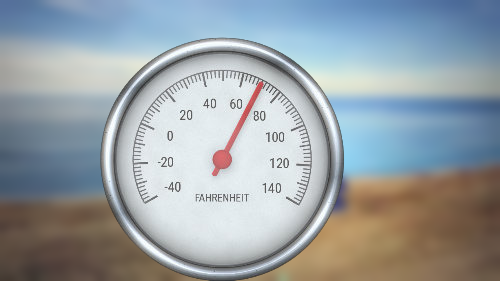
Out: value=70 unit=°F
